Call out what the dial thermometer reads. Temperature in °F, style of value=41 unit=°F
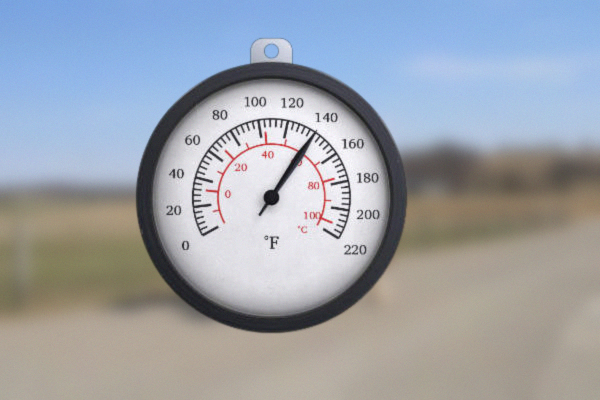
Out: value=140 unit=°F
